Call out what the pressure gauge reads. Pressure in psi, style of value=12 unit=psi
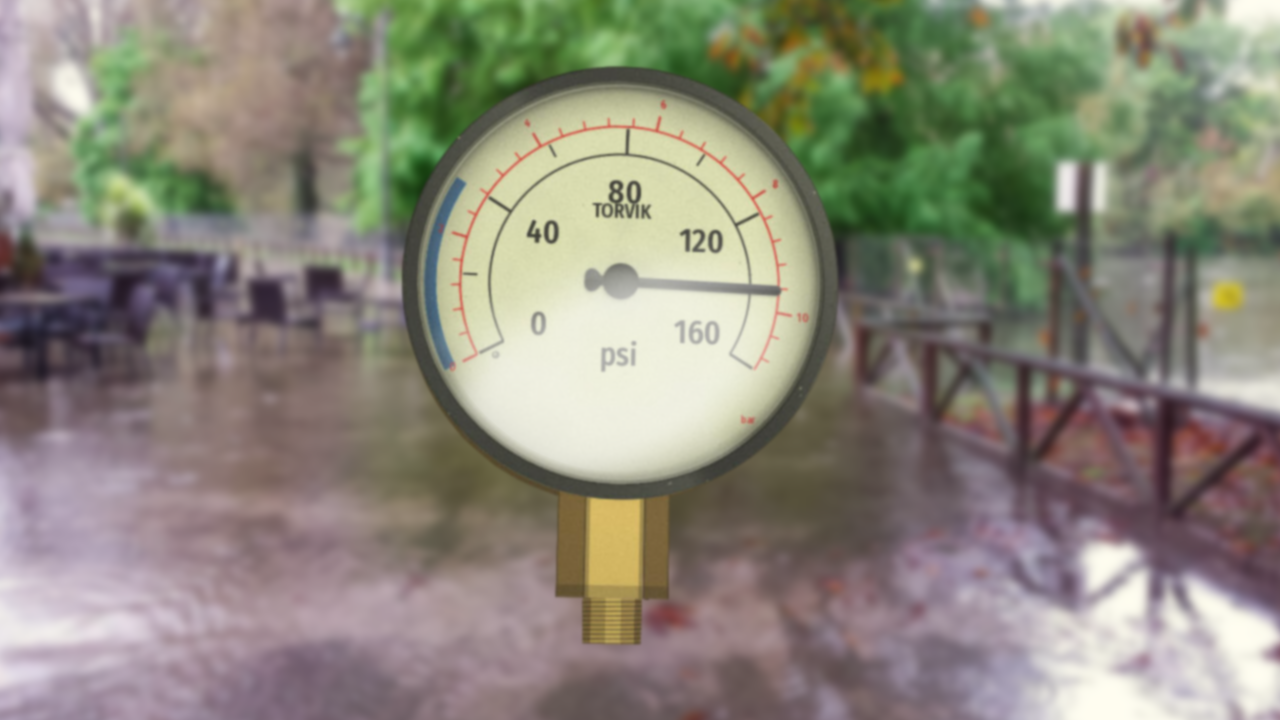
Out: value=140 unit=psi
